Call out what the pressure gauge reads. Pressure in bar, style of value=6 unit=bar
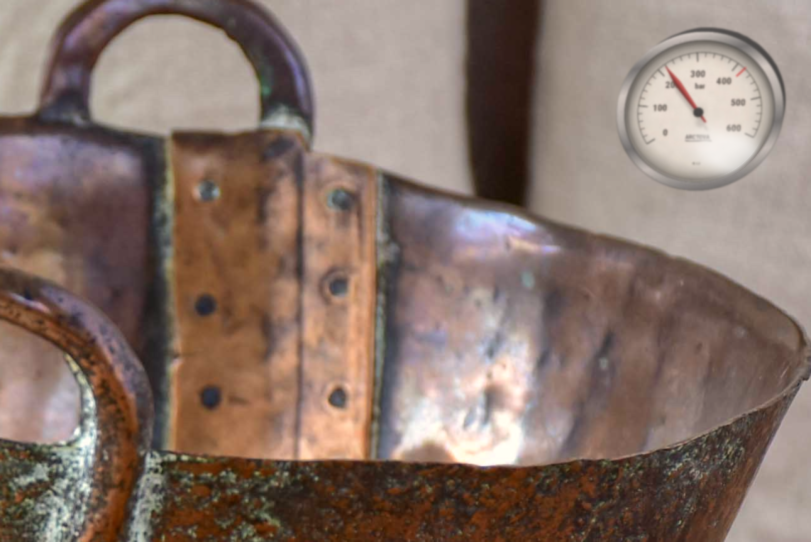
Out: value=220 unit=bar
